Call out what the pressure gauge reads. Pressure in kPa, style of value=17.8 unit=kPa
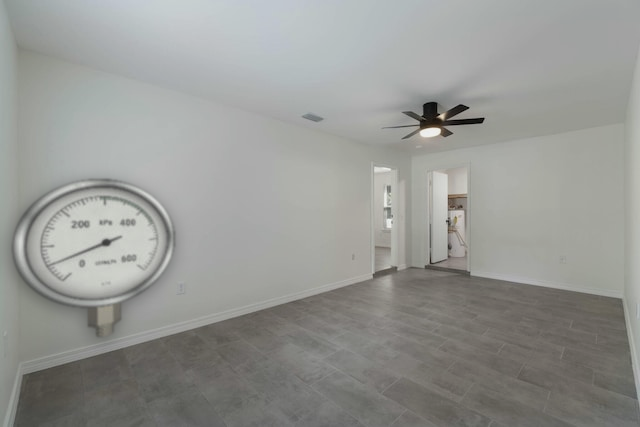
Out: value=50 unit=kPa
